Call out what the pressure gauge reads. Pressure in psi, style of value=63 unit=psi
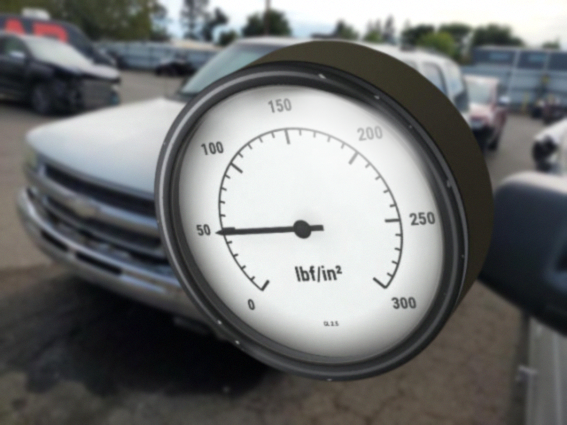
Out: value=50 unit=psi
